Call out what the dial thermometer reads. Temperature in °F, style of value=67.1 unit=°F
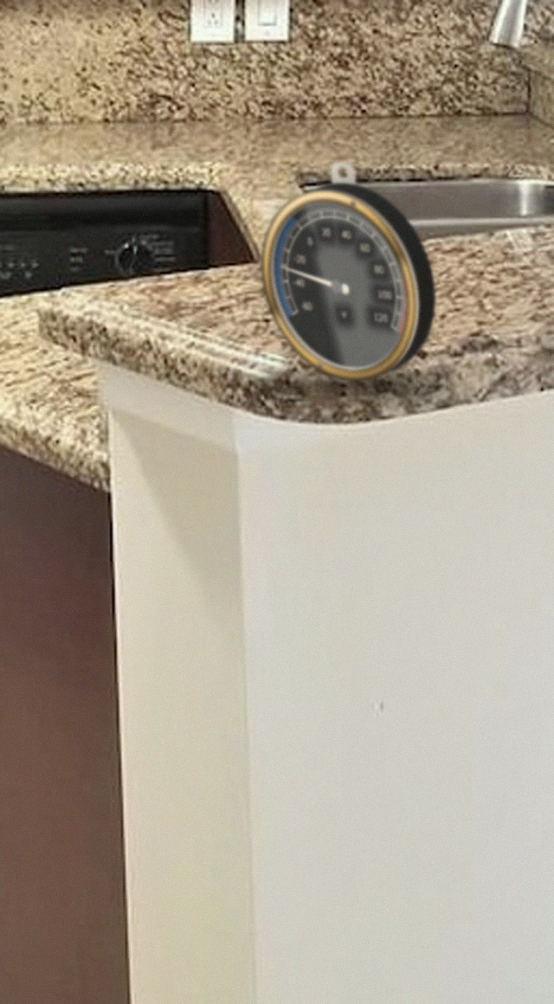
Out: value=-30 unit=°F
